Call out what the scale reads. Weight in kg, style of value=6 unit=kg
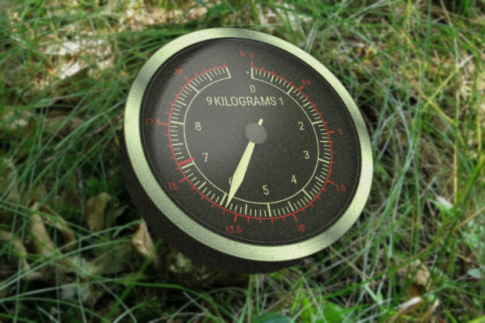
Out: value=5.9 unit=kg
